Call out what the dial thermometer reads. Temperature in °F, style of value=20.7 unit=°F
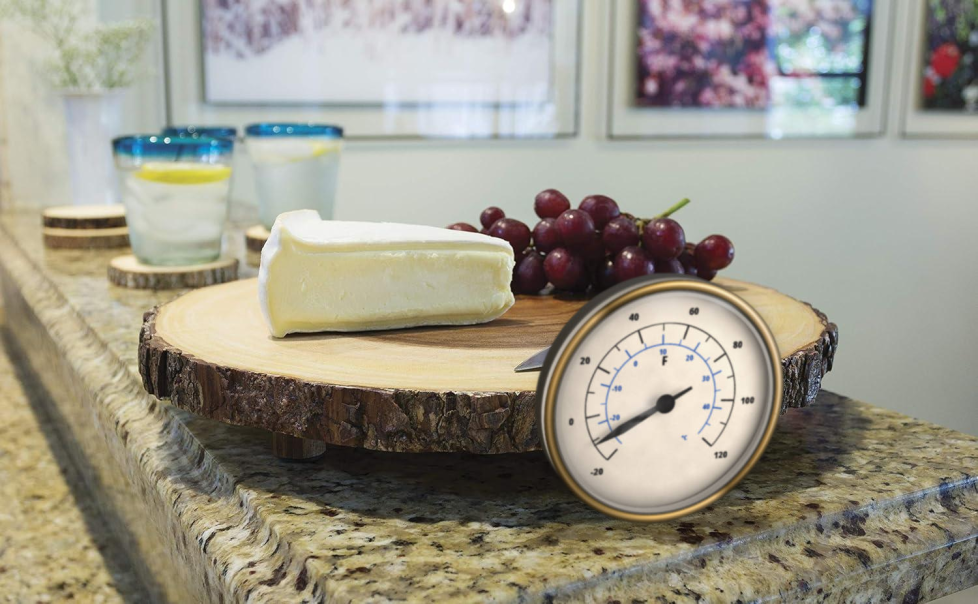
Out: value=-10 unit=°F
